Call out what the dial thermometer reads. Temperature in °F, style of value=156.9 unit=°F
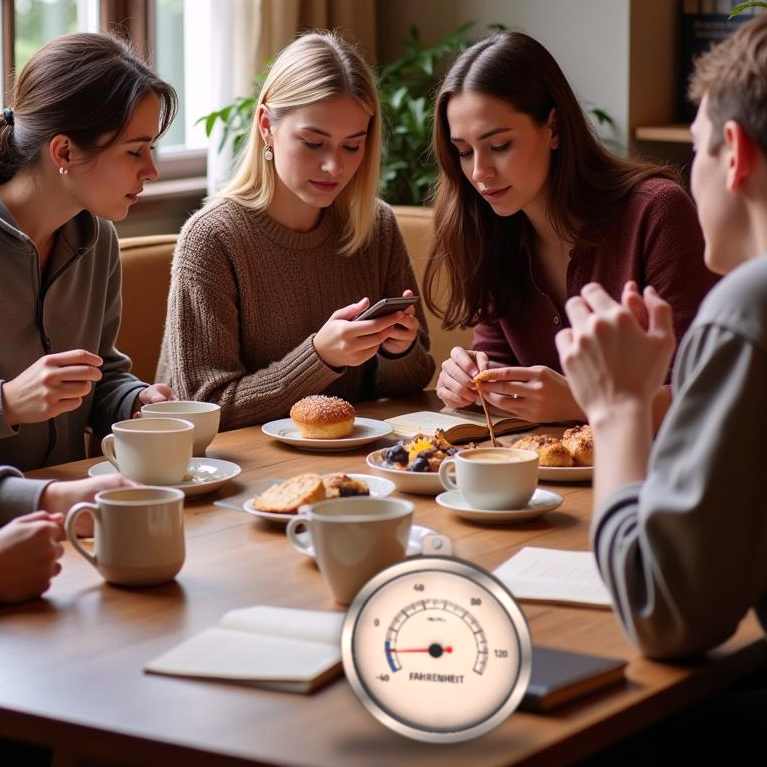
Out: value=-20 unit=°F
